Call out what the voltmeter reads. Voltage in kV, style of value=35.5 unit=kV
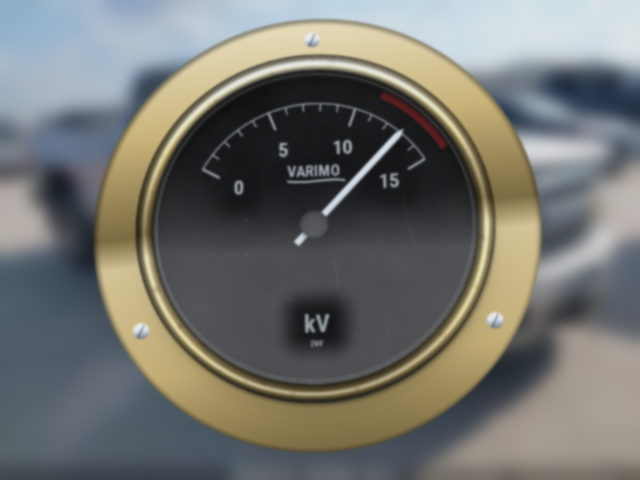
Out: value=13 unit=kV
